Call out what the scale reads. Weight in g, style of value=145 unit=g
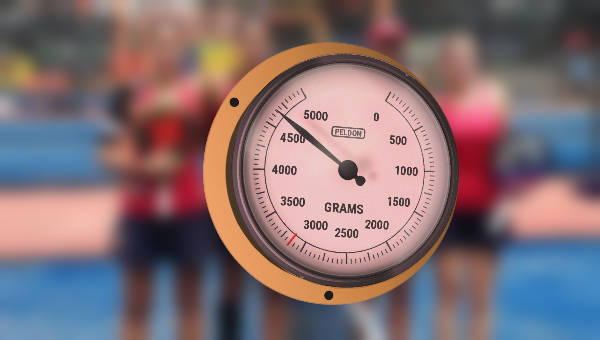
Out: value=4650 unit=g
